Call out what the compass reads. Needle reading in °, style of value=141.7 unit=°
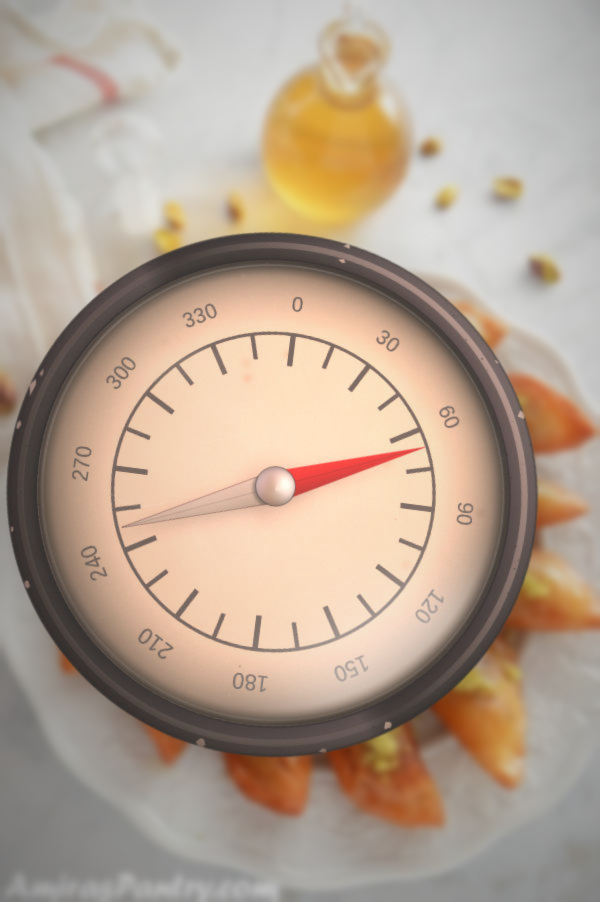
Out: value=67.5 unit=°
